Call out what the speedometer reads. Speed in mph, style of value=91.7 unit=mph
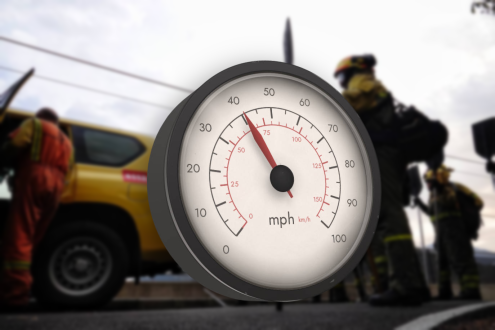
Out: value=40 unit=mph
